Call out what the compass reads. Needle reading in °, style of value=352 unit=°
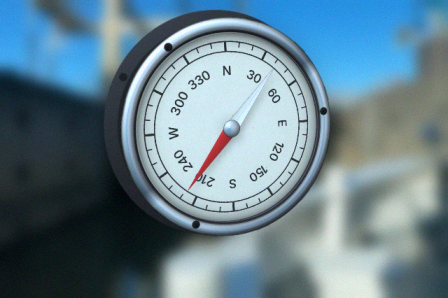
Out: value=220 unit=°
